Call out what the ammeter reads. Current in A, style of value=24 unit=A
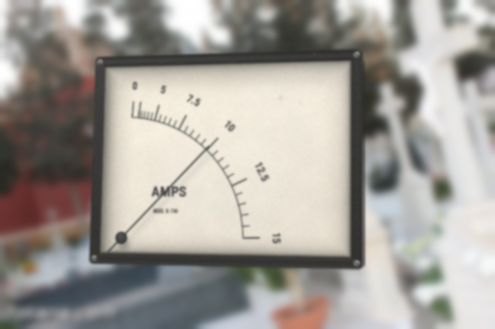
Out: value=10 unit=A
